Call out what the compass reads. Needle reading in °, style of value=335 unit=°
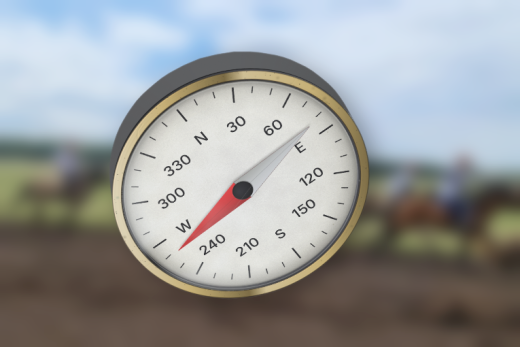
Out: value=260 unit=°
